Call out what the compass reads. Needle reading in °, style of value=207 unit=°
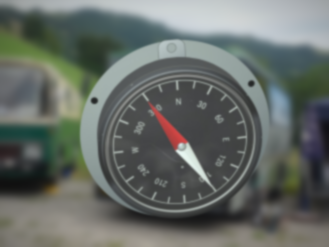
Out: value=330 unit=°
